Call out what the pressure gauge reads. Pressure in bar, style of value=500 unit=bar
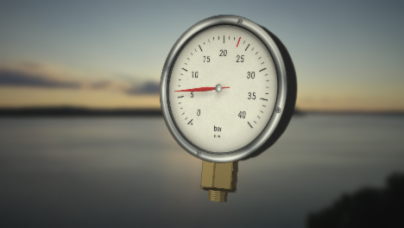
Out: value=6 unit=bar
